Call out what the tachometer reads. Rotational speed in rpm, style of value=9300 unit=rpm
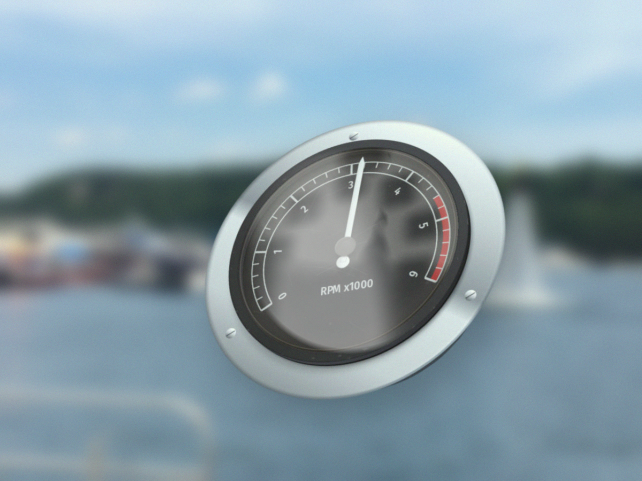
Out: value=3200 unit=rpm
